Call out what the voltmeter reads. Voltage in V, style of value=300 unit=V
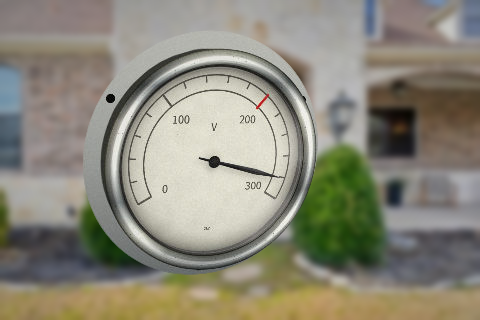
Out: value=280 unit=V
